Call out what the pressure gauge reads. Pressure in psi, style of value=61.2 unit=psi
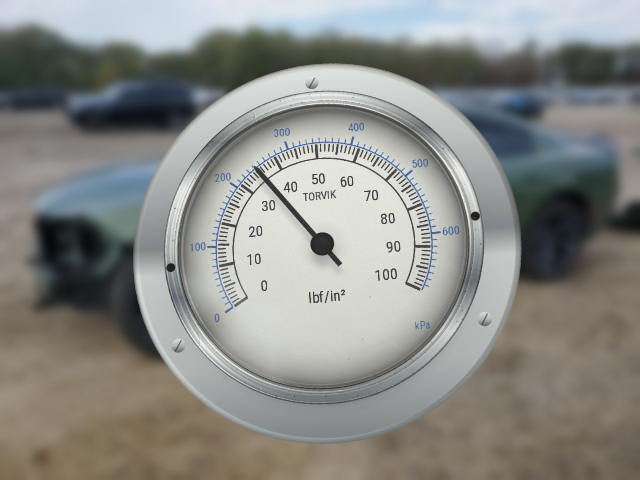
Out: value=35 unit=psi
